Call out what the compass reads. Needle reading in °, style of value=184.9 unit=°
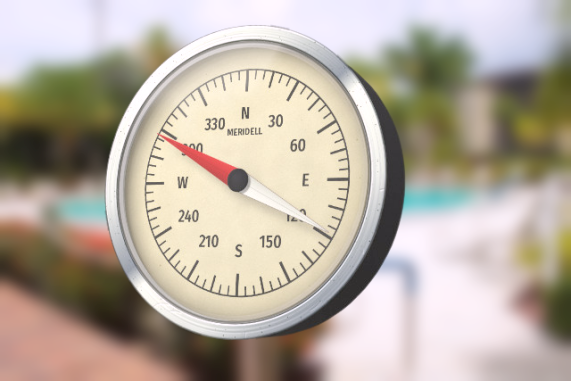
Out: value=297.5 unit=°
